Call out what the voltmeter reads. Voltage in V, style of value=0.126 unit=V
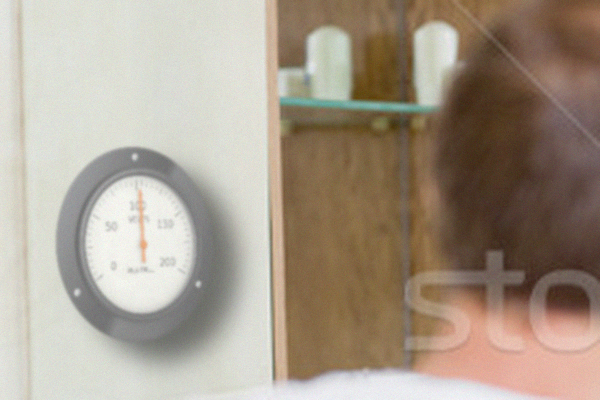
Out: value=100 unit=V
